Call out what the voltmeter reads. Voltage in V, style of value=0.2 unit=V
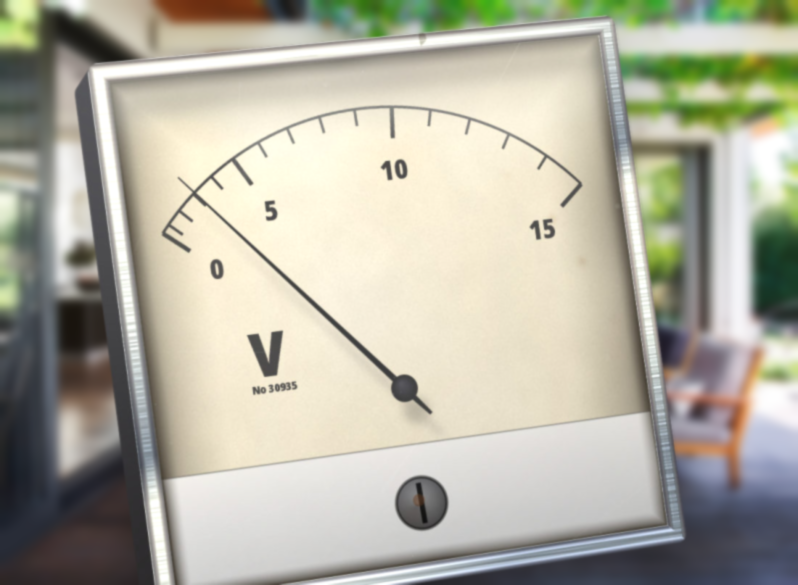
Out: value=3 unit=V
